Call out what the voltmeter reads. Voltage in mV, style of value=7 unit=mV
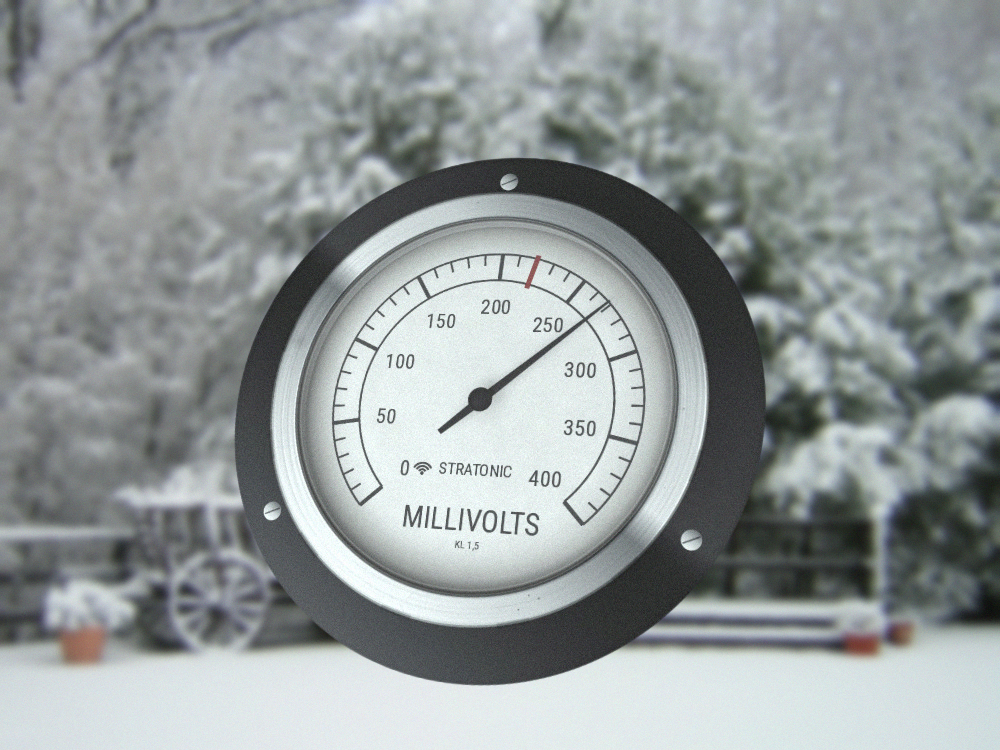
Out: value=270 unit=mV
